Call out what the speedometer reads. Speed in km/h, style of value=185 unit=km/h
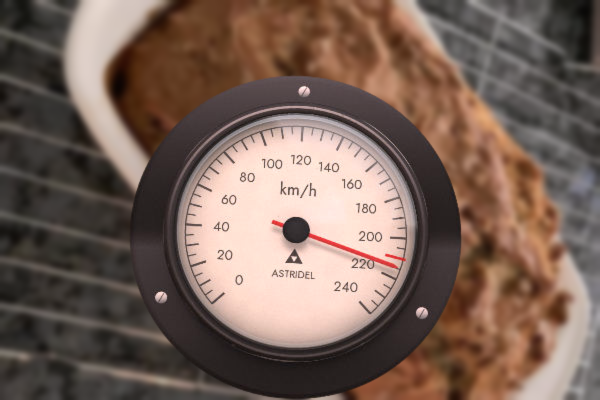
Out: value=215 unit=km/h
